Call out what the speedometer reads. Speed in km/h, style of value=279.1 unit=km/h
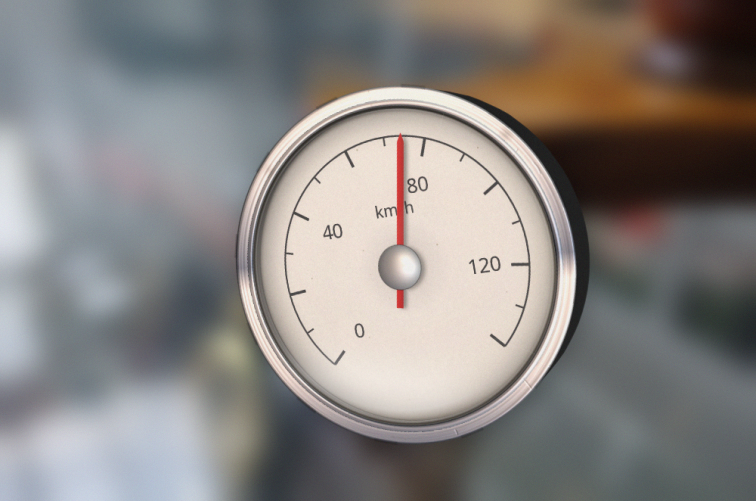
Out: value=75 unit=km/h
